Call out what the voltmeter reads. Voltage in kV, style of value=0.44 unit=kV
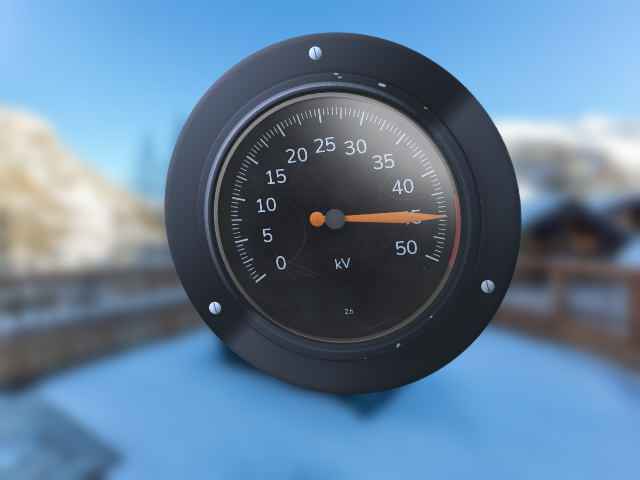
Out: value=45 unit=kV
